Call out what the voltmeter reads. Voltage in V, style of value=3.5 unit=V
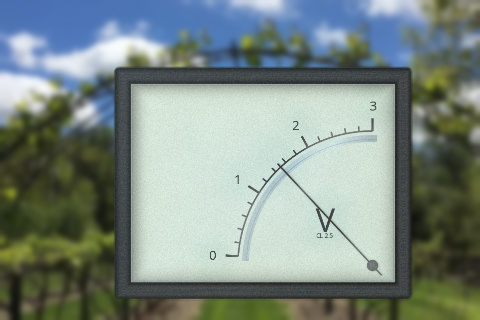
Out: value=1.5 unit=V
